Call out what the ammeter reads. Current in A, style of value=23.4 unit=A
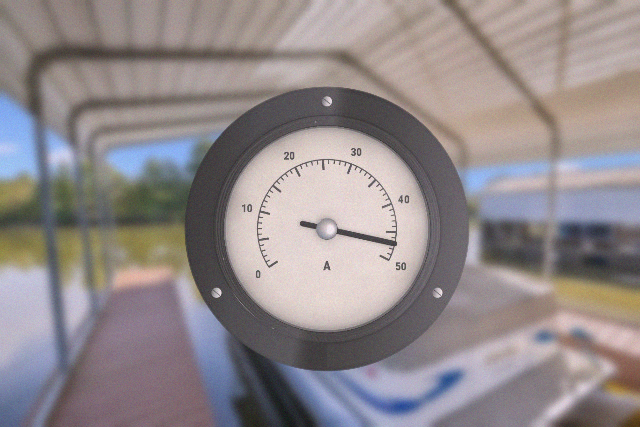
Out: value=47 unit=A
